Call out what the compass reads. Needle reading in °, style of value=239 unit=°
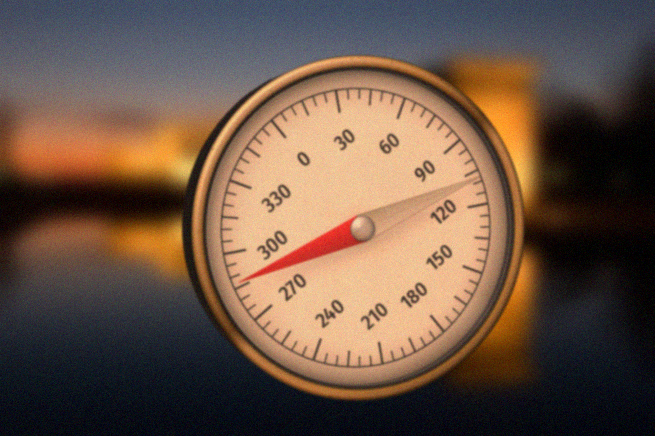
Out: value=287.5 unit=°
